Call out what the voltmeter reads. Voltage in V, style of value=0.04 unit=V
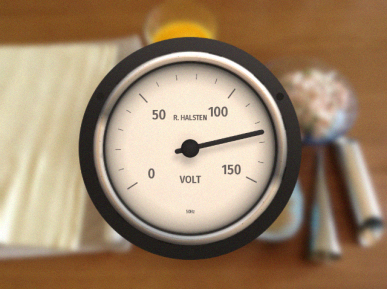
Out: value=125 unit=V
